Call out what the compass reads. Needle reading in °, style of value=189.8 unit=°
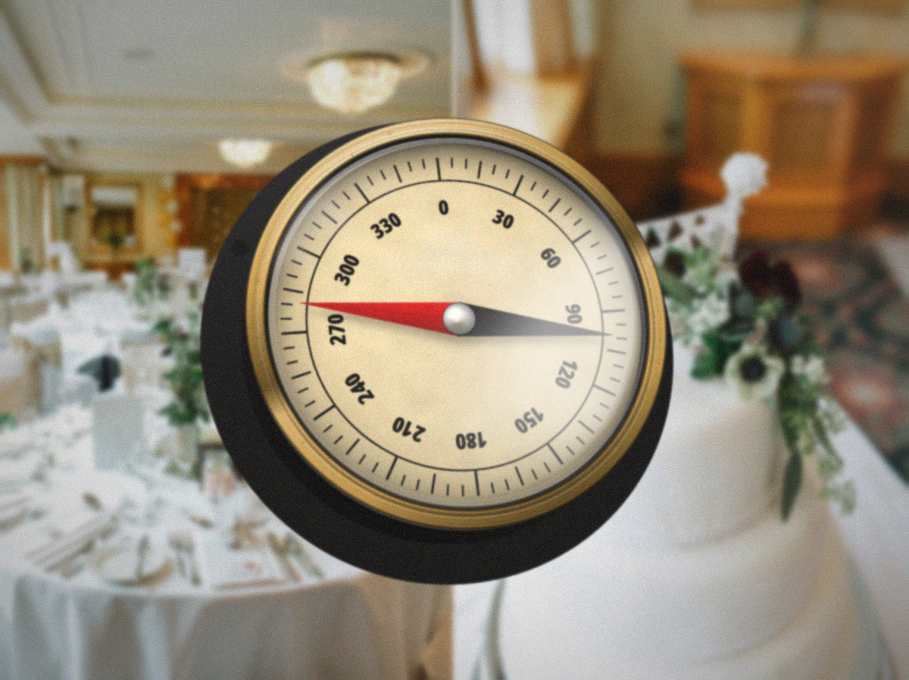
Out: value=280 unit=°
